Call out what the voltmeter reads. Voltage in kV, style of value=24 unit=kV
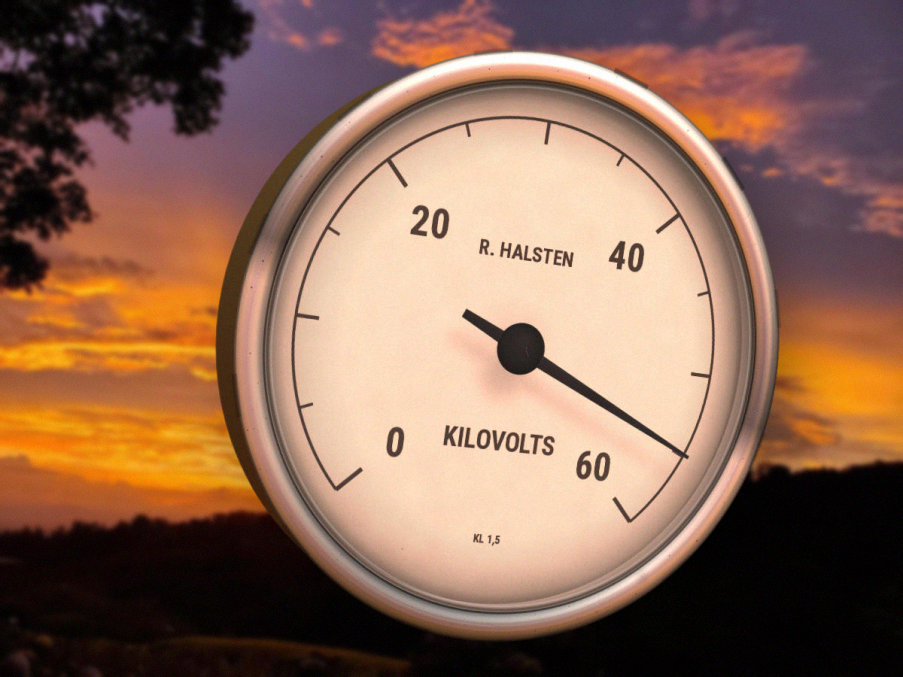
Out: value=55 unit=kV
